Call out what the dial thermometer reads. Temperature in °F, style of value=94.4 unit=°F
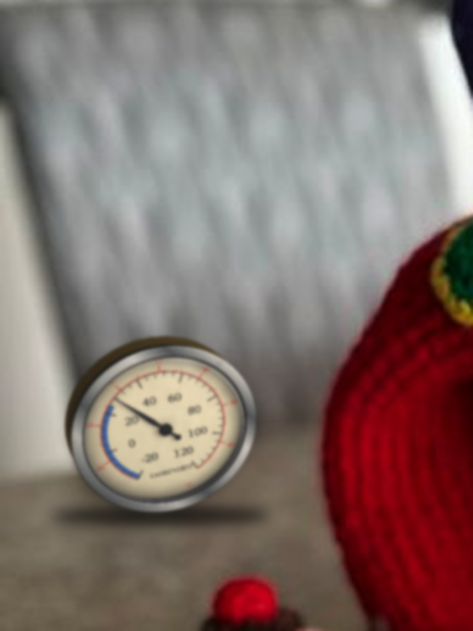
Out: value=28 unit=°F
